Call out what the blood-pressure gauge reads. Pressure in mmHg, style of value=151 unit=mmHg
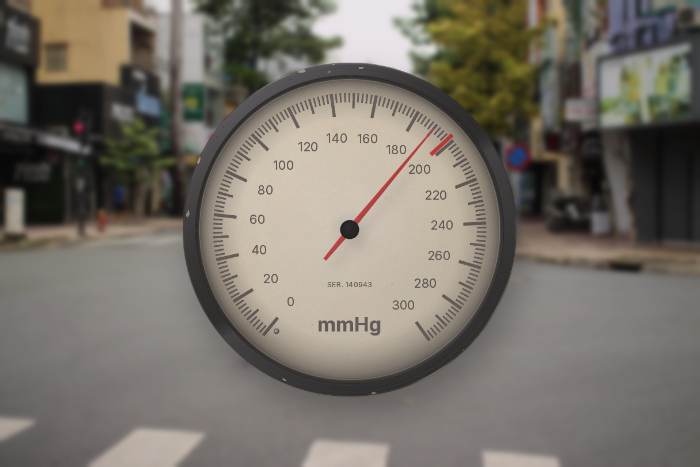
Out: value=190 unit=mmHg
